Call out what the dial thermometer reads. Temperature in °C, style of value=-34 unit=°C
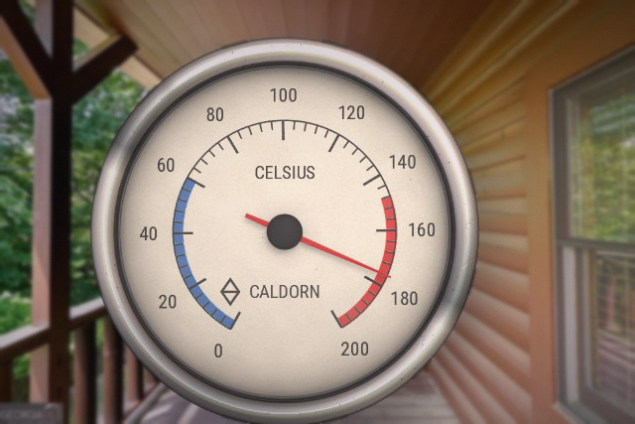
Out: value=176 unit=°C
